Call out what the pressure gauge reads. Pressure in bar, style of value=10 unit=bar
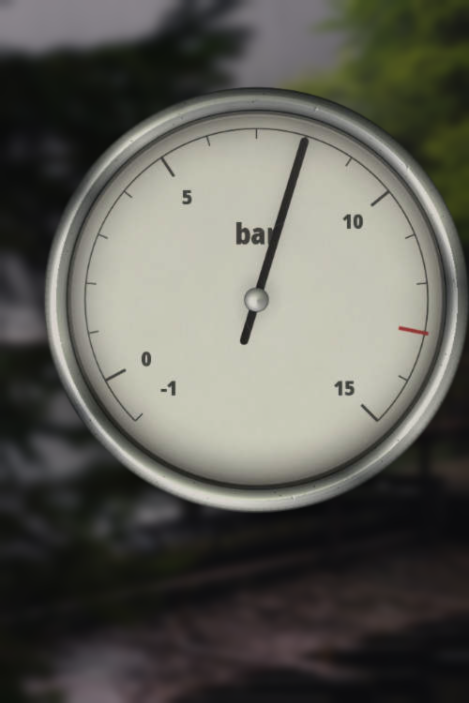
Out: value=8 unit=bar
